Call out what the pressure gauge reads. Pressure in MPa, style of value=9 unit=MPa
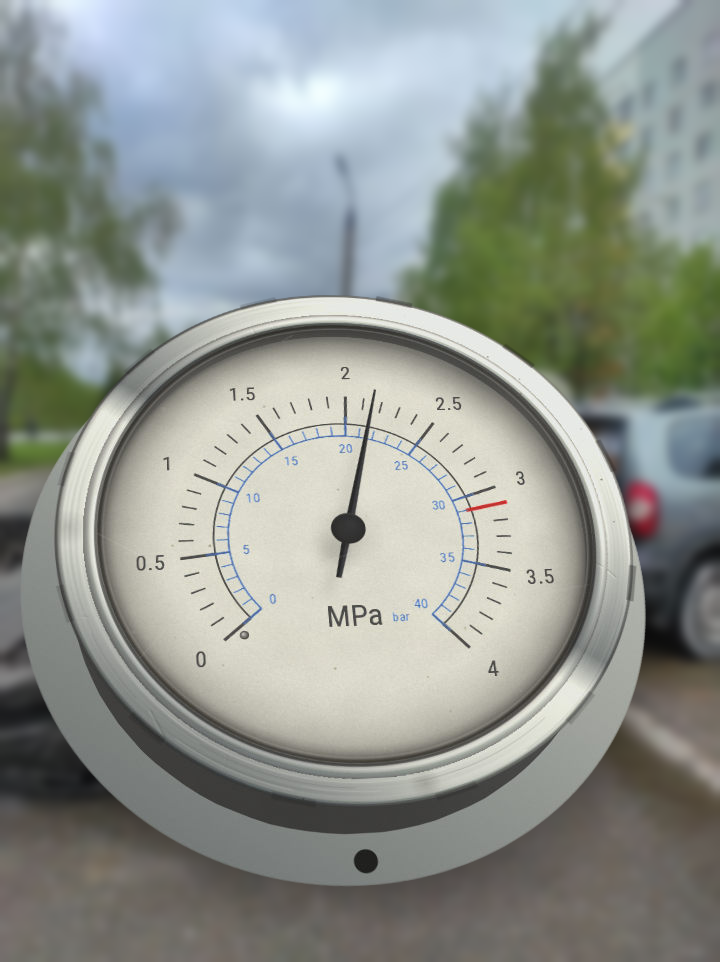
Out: value=2.15 unit=MPa
